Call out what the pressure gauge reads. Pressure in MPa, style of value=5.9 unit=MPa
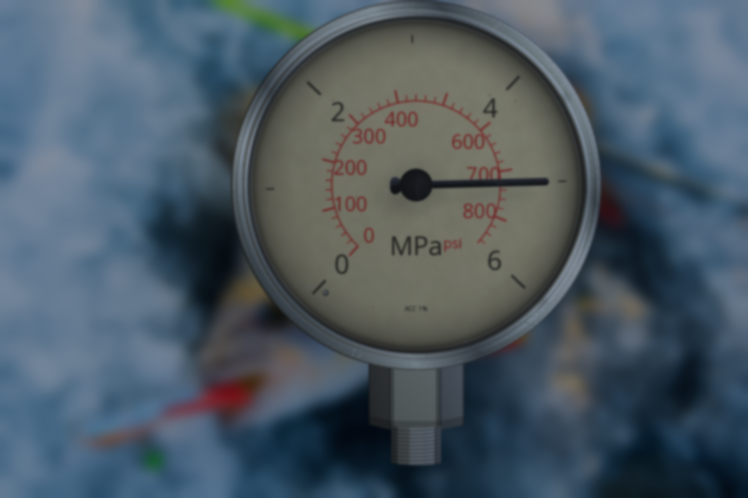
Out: value=5 unit=MPa
